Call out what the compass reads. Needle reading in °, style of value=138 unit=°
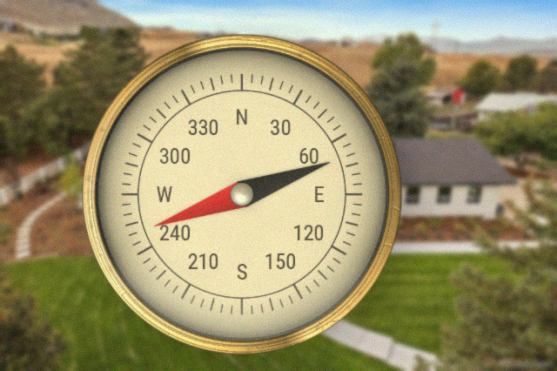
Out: value=250 unit=°
